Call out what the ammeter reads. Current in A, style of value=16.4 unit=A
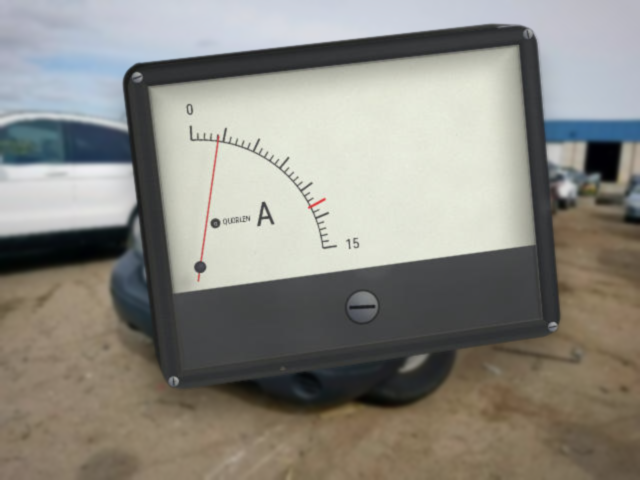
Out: value=2 unit=A
